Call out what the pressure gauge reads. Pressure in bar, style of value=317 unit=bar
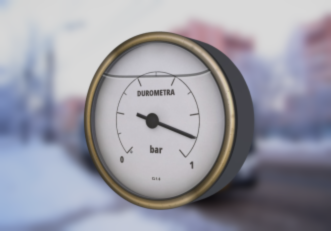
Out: value=0.9 unit=bar
